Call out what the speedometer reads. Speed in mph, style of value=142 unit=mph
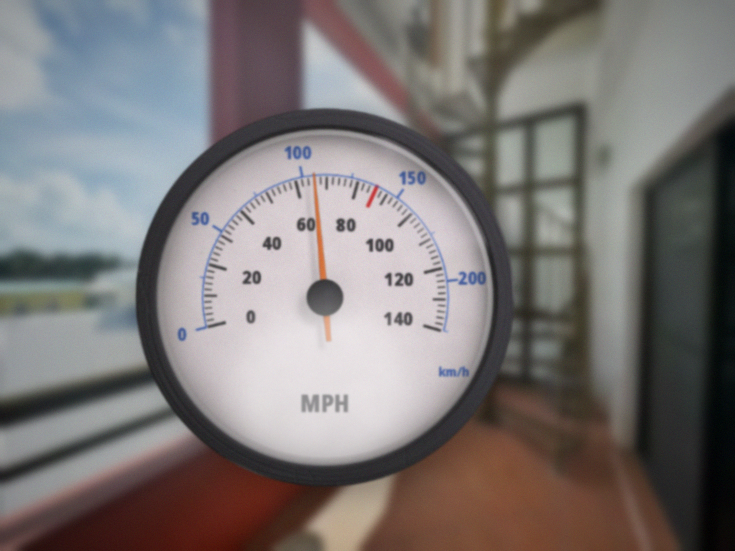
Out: value=66 unit=mph
